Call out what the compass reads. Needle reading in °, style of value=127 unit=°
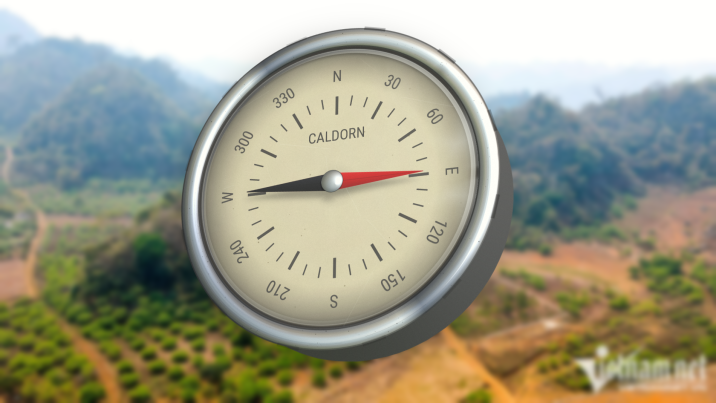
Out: value=90 unit=°
